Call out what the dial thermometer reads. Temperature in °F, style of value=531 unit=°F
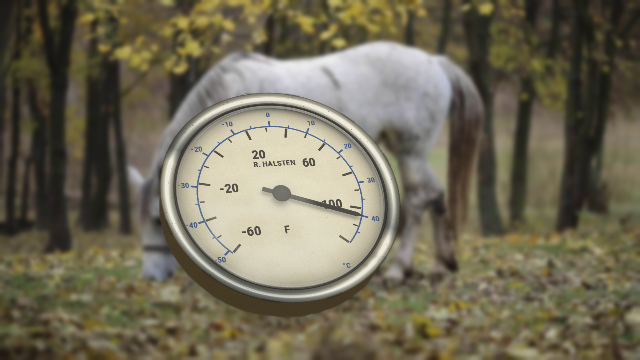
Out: value=105 unit=°F
